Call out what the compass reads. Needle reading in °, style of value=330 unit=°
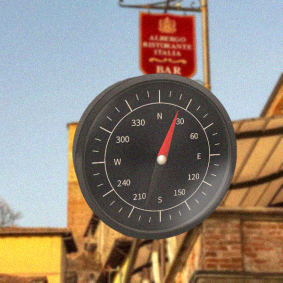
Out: value=20 unit=°
